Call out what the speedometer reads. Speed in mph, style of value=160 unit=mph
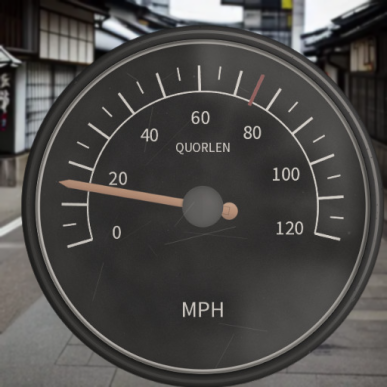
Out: value=15 unit=mph
